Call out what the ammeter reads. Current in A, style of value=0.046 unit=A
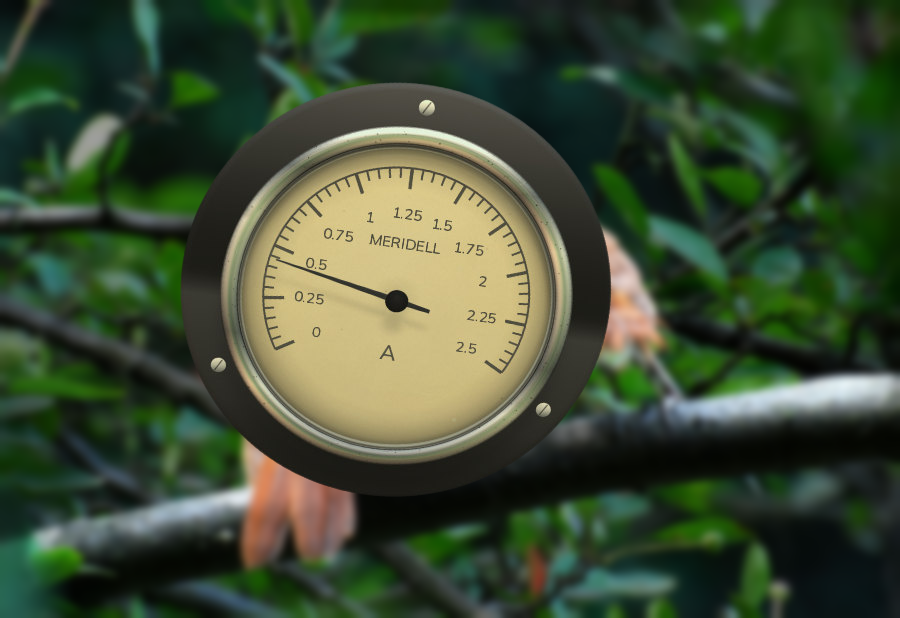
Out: value=0.45 unit=A
